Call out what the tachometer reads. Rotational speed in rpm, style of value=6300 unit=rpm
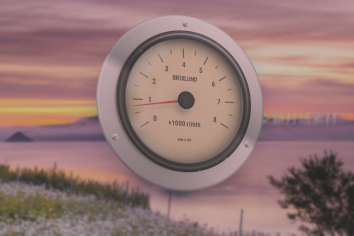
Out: value=750 unit=rpm
